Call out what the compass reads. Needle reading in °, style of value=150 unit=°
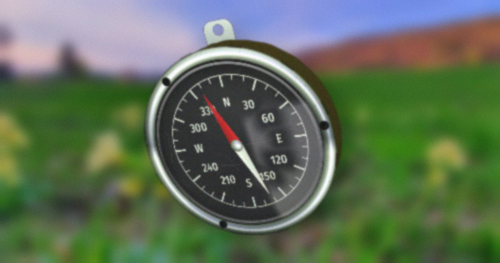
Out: value=340 unit=°
